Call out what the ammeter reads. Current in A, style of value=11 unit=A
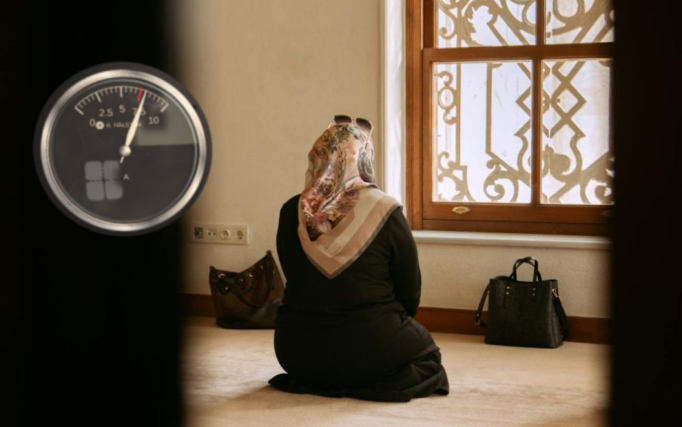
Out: value=7.5 unit=A
